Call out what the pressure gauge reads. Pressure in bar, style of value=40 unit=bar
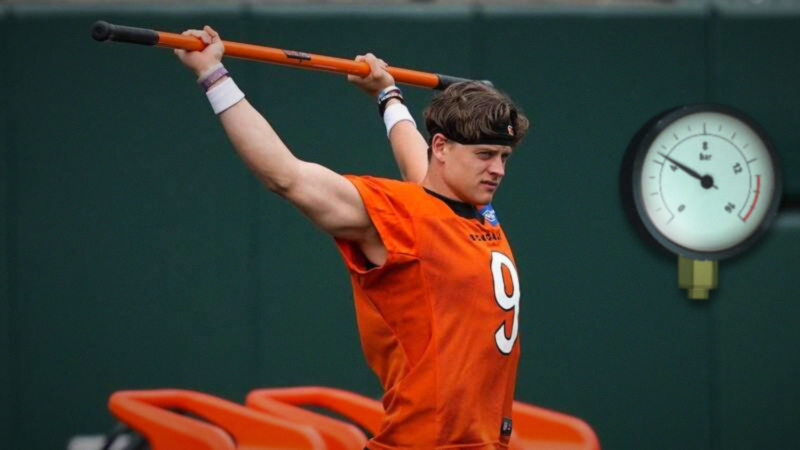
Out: value=4.5 unit=bar
